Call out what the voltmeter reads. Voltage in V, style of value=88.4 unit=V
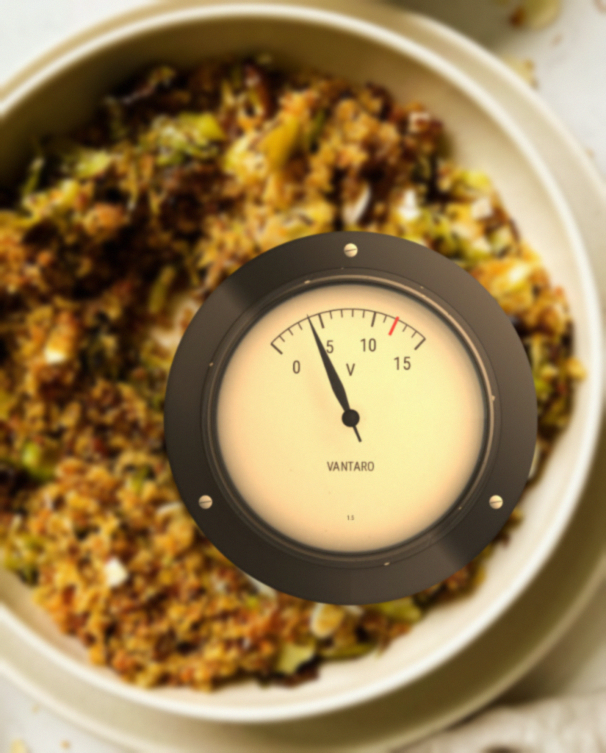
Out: value=4 unit=V
